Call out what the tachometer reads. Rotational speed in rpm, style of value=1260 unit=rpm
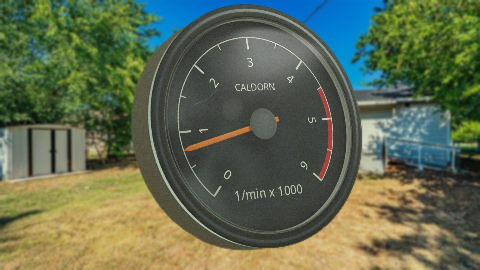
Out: value=750 unit=rpm
